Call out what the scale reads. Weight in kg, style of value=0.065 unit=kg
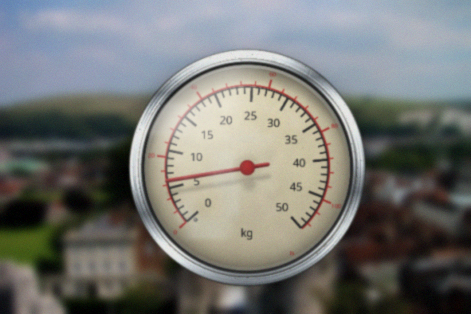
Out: value=6 unit=kg
